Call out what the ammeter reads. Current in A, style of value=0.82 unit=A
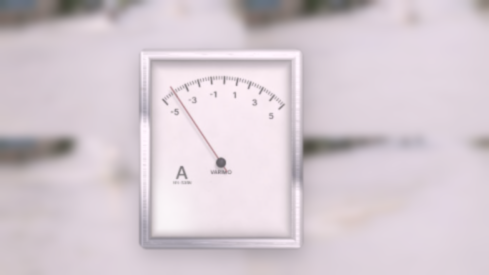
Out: value=-4 unit=A
